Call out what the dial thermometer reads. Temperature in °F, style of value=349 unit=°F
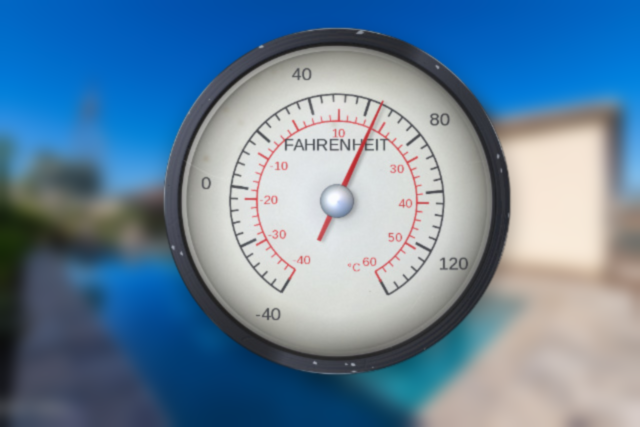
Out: value=64 unit=°F
